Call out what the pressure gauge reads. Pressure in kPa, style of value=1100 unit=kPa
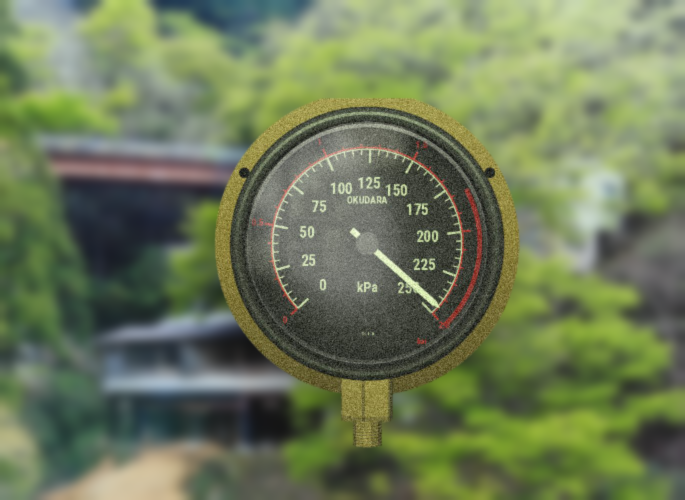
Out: value=245 unit=kPa
